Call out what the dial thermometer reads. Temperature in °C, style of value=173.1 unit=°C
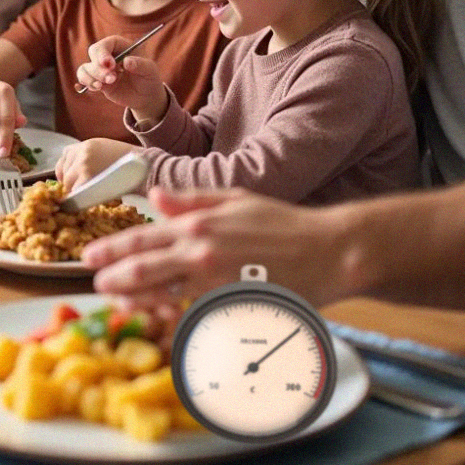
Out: value=225 unit=°C
